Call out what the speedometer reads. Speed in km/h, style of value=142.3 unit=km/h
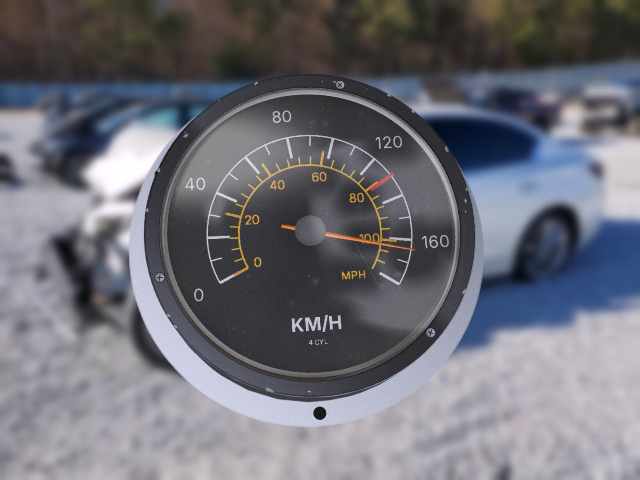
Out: value=165 unit=km/h
